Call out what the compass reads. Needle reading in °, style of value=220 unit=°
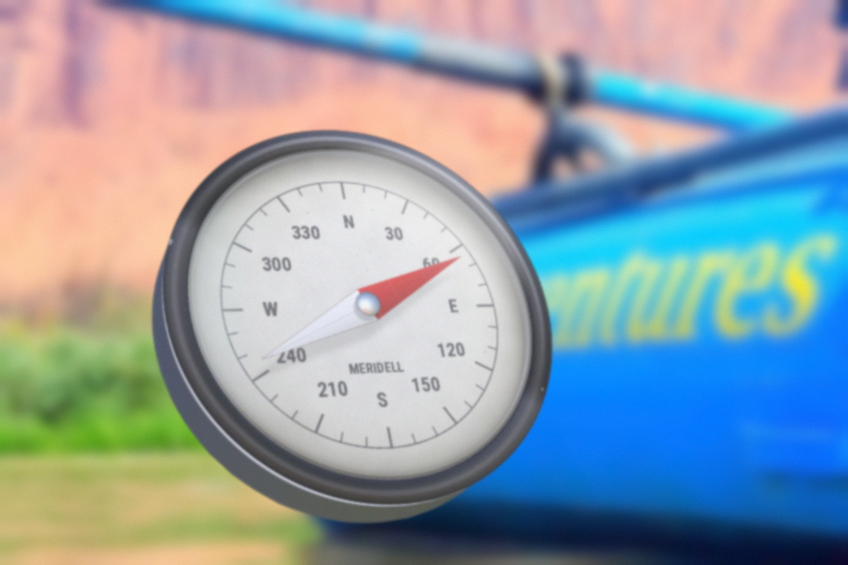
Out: value=65 unit=°
